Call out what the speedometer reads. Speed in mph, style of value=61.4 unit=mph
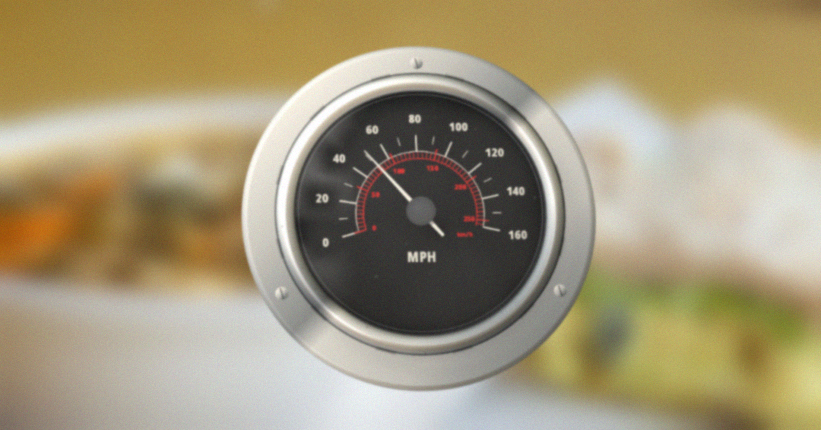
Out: value=50 unit=mph
